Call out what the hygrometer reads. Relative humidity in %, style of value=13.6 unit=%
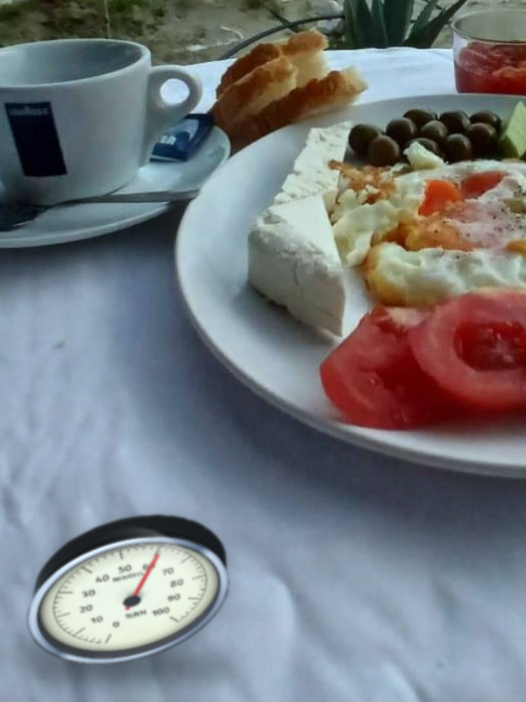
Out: value=60 unit=%
